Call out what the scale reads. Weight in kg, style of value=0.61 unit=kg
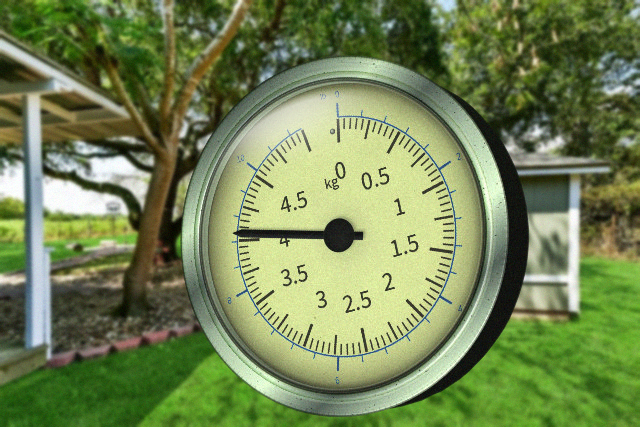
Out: value=4.05 unit=kg
